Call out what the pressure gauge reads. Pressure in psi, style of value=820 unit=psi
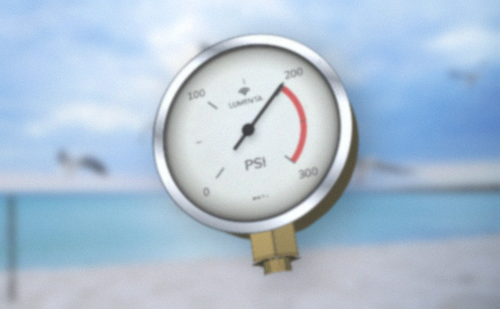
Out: value=200 unit=psi
